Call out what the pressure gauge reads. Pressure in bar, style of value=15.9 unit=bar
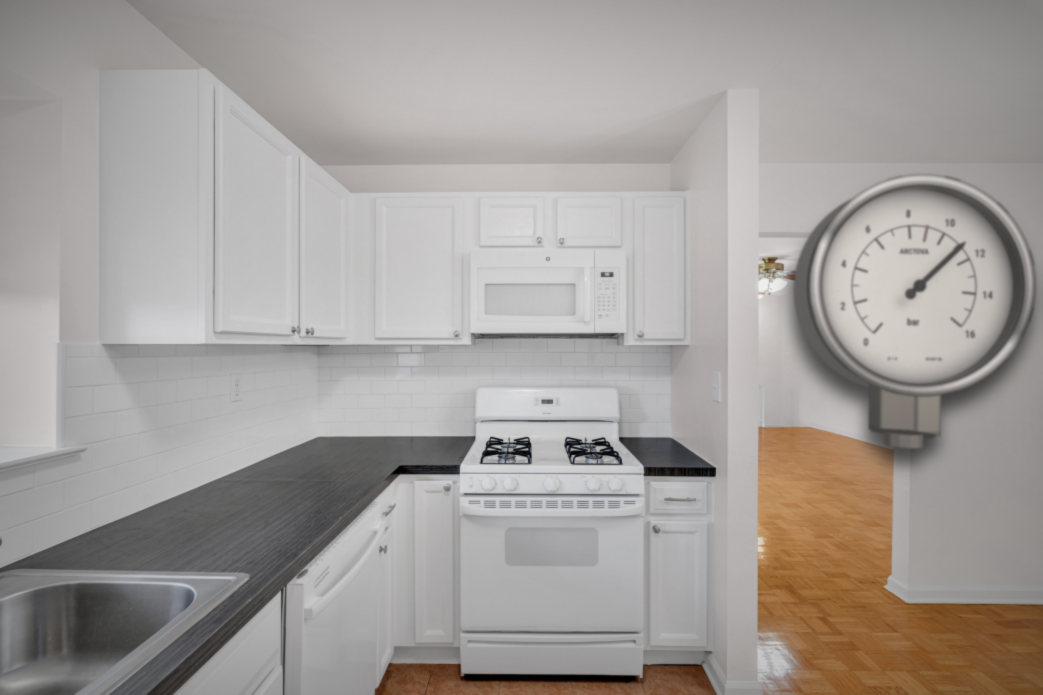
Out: value=11 unit=bar
